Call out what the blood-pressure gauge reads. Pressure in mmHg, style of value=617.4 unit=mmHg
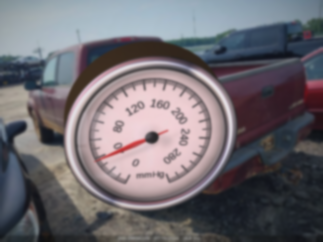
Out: value=40 unit=mmHg
